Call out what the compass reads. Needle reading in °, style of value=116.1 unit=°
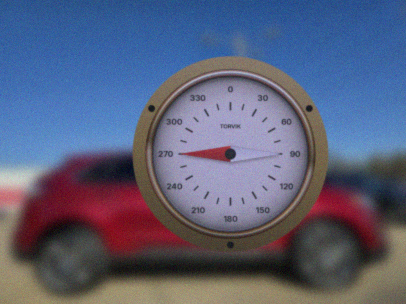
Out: value=270 unit=°
